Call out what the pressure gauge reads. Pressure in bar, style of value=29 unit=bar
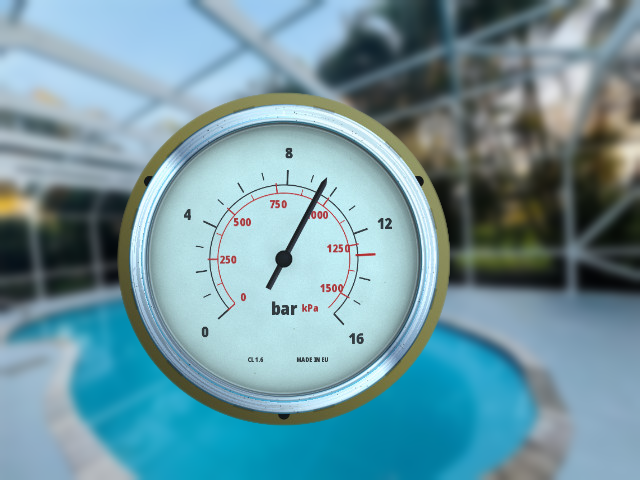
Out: value=9.5 unit=bar
